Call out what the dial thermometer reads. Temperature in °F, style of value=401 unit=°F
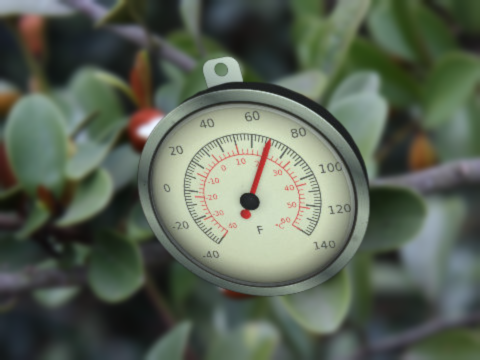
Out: value=70 unit=°F
